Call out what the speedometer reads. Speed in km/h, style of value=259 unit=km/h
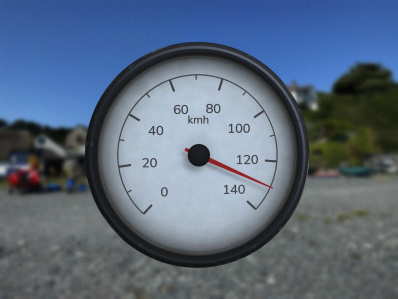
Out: value=130 unit=km/h
